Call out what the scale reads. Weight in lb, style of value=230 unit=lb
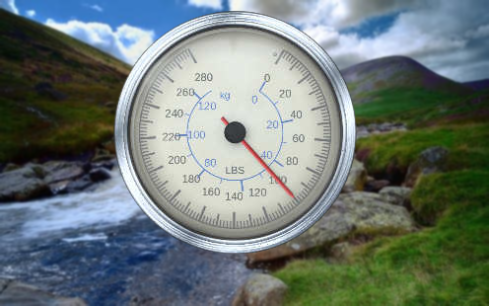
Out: value=100 unit=lb
